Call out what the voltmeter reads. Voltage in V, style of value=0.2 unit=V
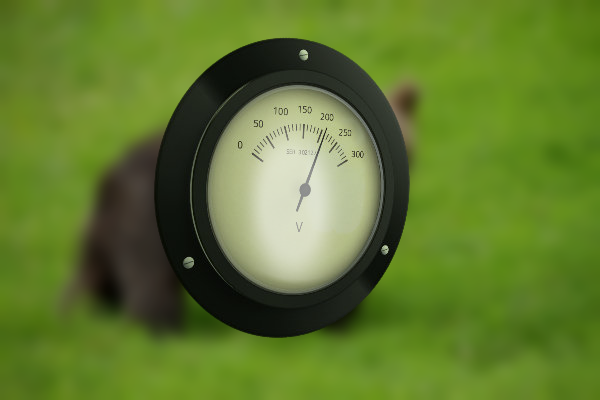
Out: value=200 unit=V
